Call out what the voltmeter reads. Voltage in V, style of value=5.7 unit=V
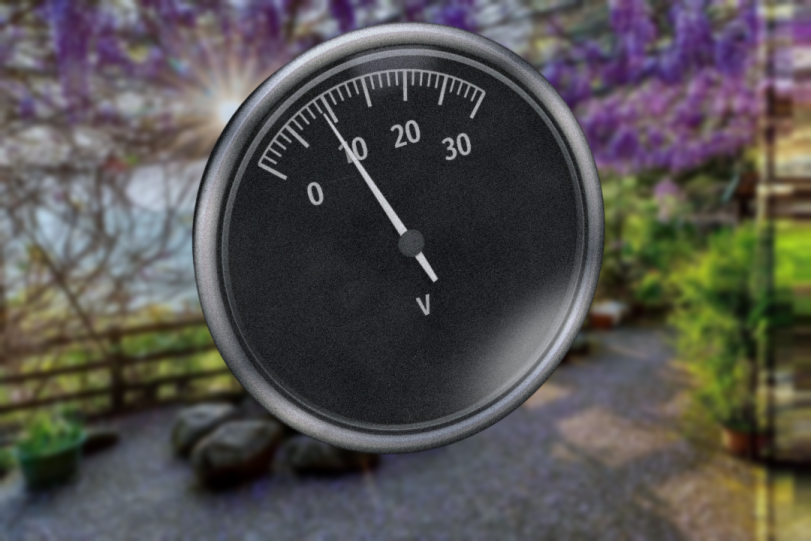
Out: value=9 unit=V
